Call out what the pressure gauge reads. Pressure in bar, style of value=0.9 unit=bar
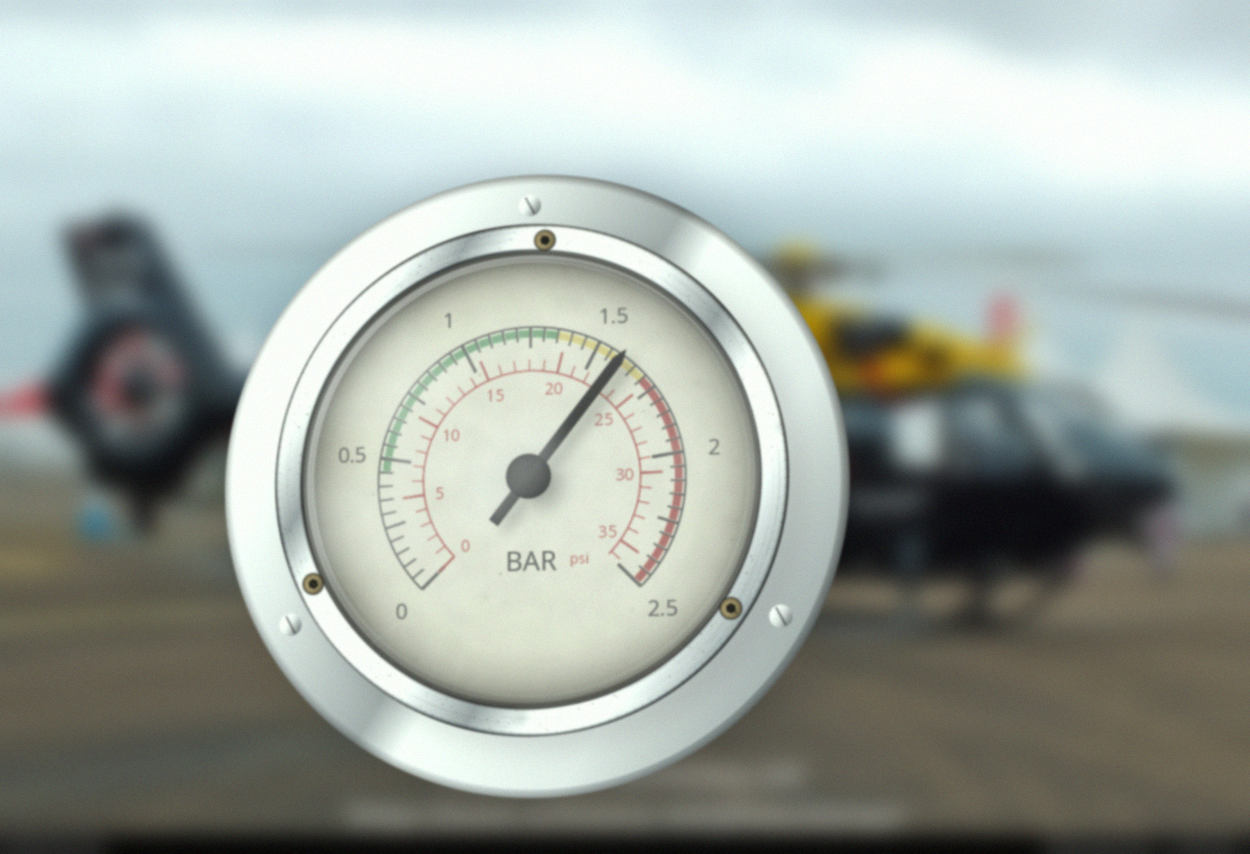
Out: value=1.6 unit=bar
